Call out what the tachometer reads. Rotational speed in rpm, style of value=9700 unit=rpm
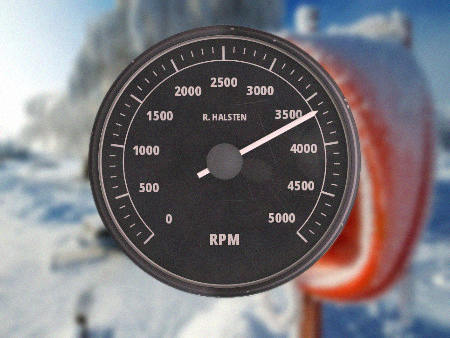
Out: value=3650 unit=rpm
